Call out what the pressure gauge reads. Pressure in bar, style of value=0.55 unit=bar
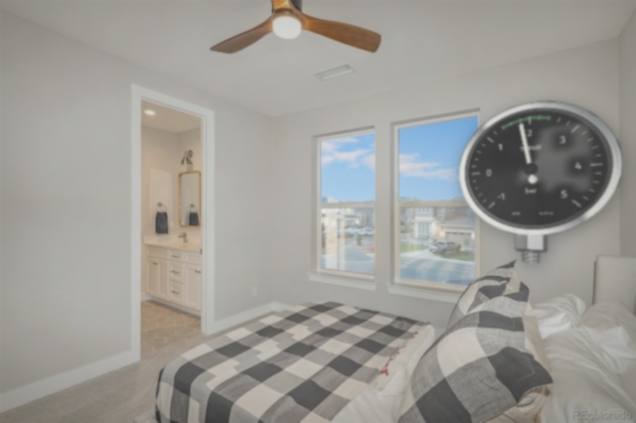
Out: value=1.8 unit=bar
